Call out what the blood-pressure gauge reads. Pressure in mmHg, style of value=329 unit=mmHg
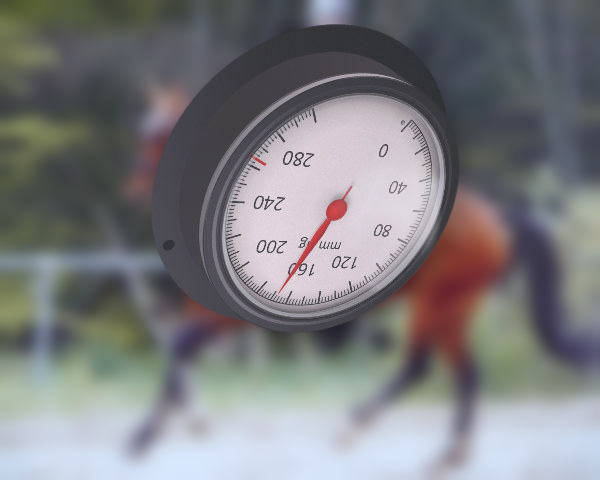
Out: value=170 unit=mmHg
